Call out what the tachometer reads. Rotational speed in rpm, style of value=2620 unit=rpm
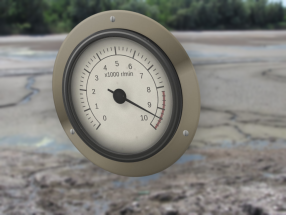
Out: value=9400 unit=rpm
